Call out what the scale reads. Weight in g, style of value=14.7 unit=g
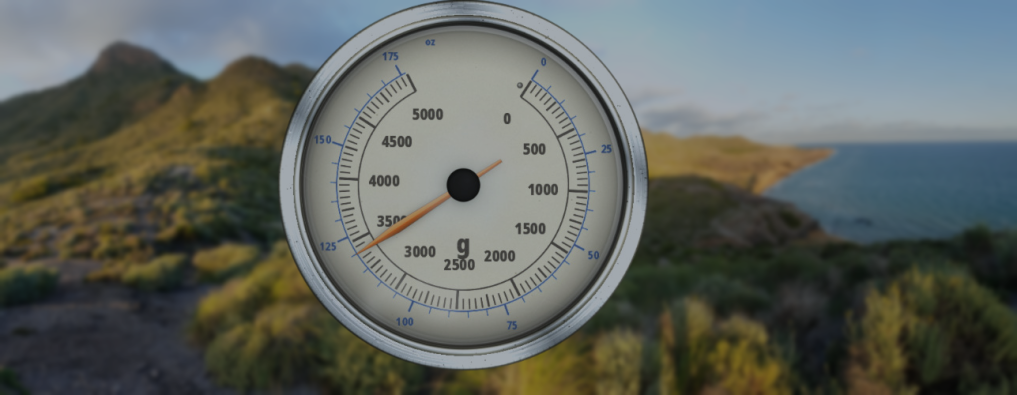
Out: value=3400 unit=g
